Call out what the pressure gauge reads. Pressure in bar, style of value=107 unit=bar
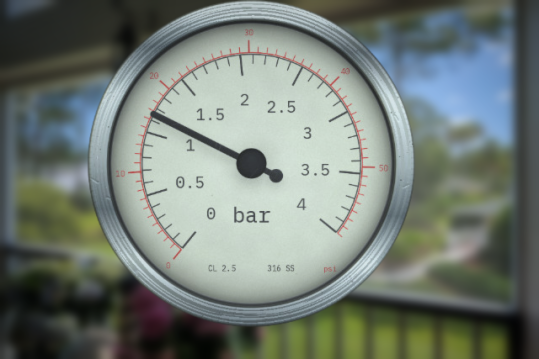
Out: value=1.15 unit=bar
